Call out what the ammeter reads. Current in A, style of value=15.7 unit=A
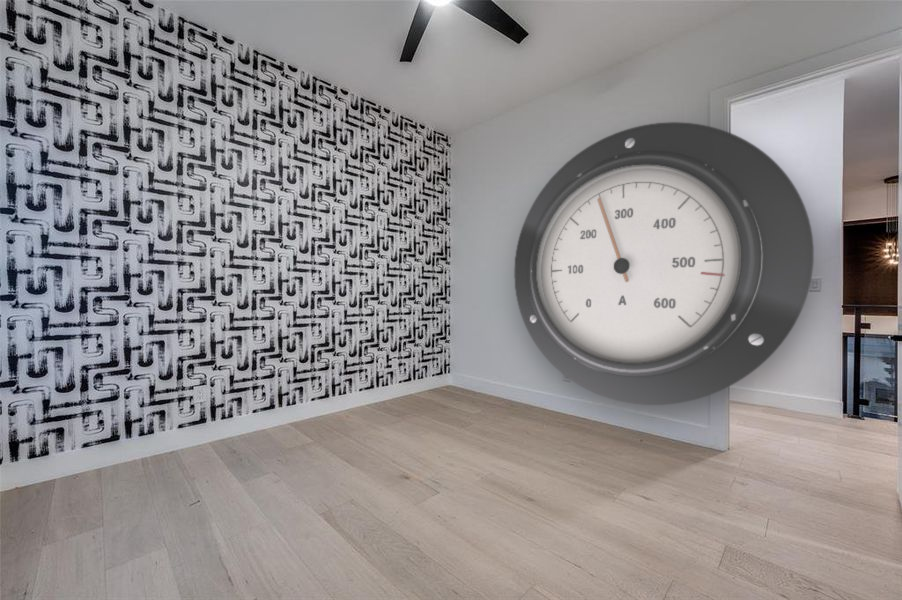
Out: value=260 unit=A
